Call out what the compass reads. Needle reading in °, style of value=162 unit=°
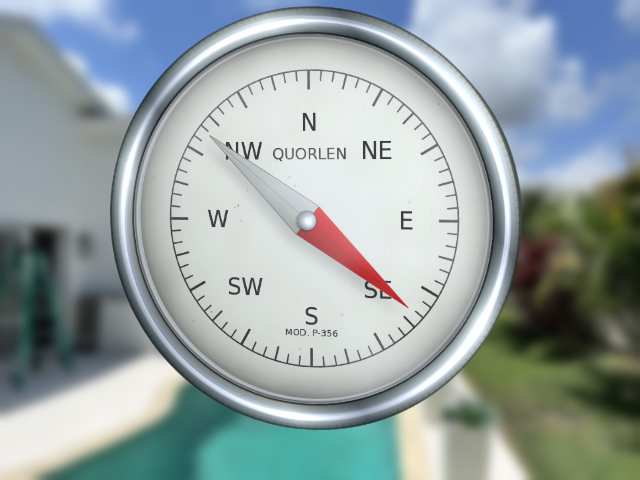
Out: value=130 unit=°
